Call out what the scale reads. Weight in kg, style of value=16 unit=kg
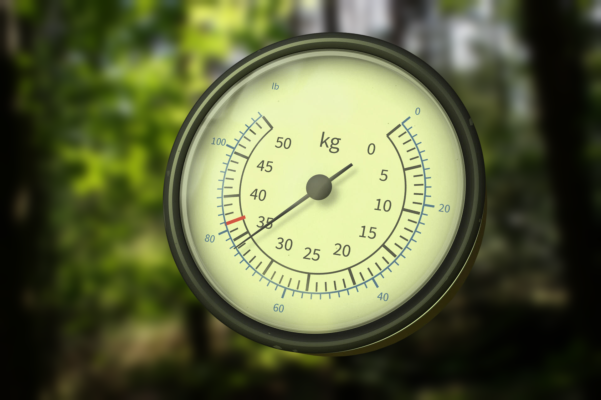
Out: value=34 unit=kg
